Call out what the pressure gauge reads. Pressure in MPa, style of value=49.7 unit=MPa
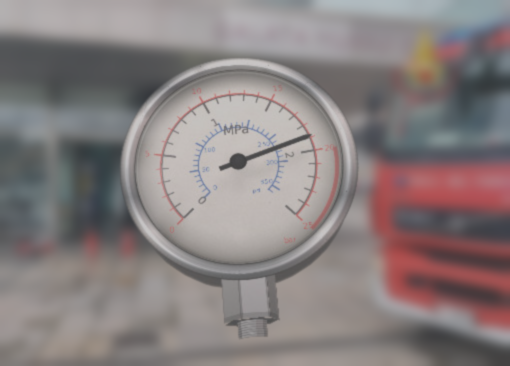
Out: value=1.9 unit=MPa
